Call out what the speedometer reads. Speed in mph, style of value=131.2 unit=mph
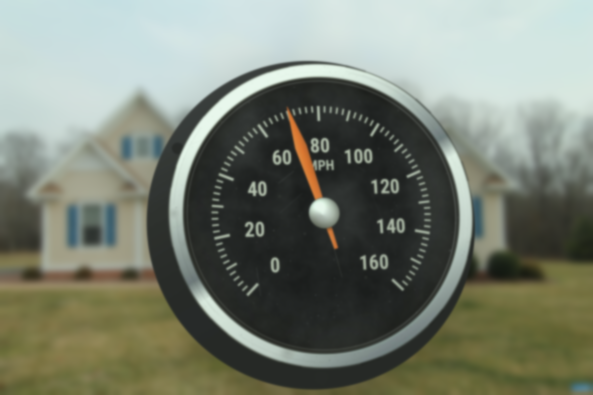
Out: value=70 unit=mph
